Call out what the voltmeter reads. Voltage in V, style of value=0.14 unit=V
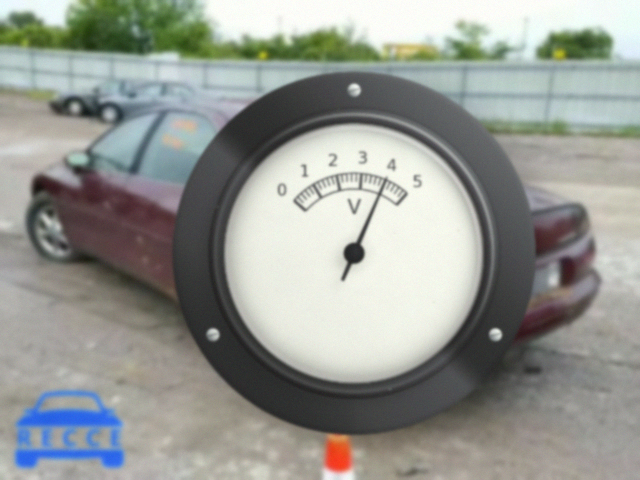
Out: value=4 unit=V
